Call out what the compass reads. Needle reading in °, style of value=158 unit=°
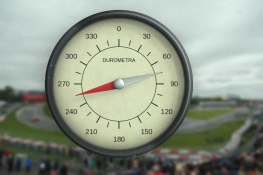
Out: value=255 unit=°
